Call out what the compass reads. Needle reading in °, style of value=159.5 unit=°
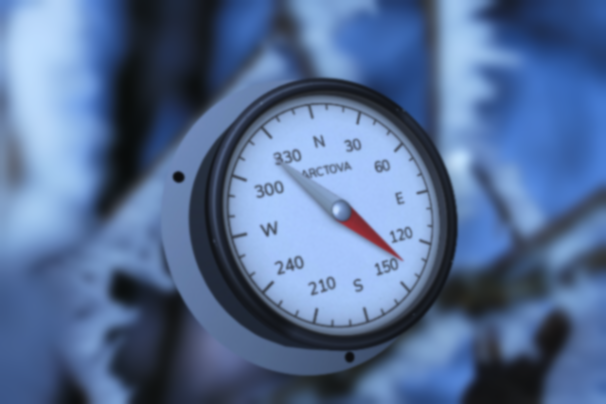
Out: value=140 unit=°
